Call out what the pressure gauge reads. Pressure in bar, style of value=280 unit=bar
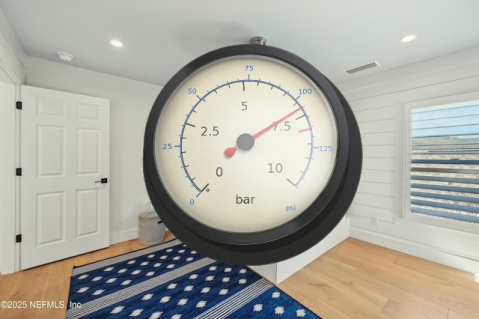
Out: value=7.25 unit=bar
